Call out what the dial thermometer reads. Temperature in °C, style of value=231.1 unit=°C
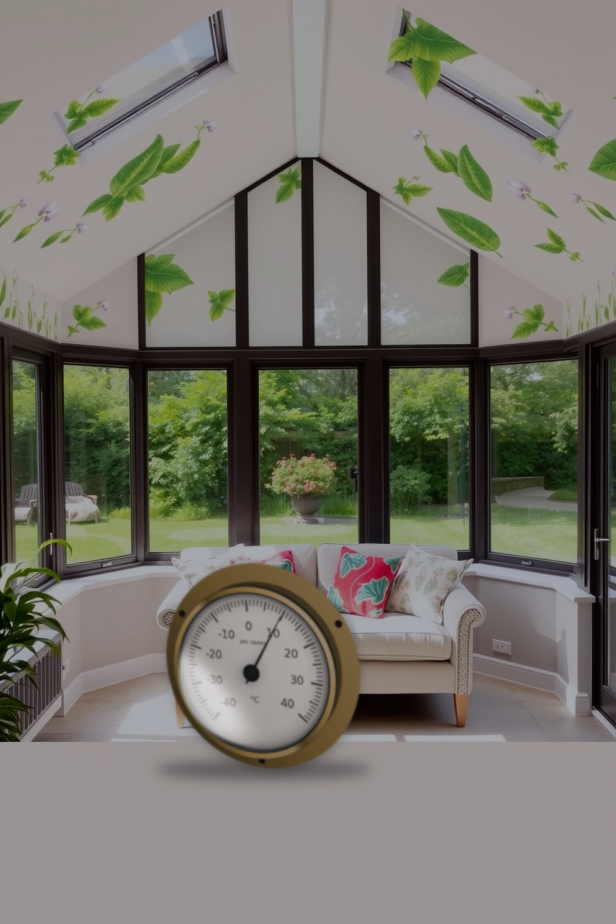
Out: value=10 unit=°C
